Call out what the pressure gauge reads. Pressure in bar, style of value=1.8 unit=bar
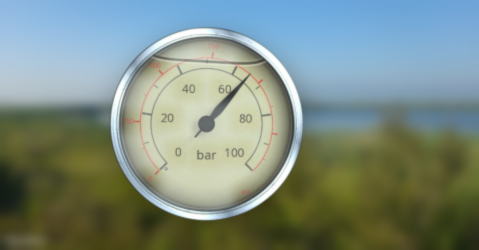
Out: value=65 unit=bar
